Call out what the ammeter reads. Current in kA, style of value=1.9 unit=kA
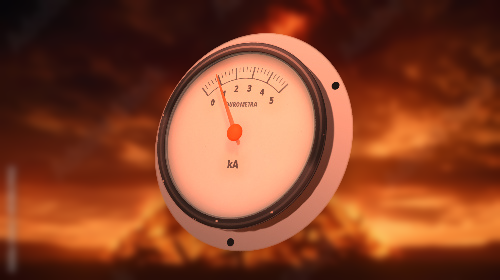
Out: value=1 unit=kA
